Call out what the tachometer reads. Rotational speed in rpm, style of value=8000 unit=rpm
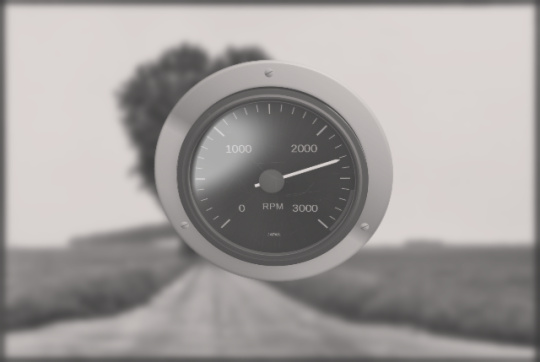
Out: value=2300 unit=rpm
